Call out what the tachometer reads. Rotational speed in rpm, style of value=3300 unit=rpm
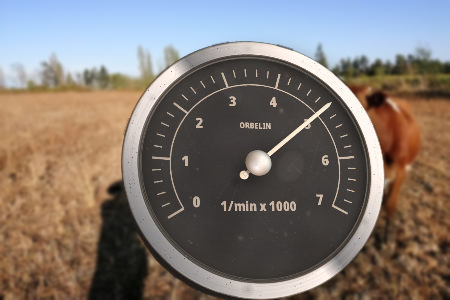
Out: value=5000 unit=rpm
